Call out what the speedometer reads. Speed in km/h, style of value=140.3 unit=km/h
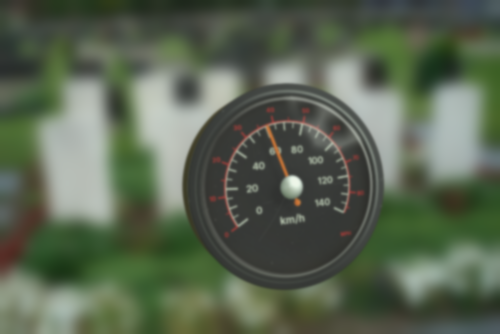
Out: value=60 unit=km/h
